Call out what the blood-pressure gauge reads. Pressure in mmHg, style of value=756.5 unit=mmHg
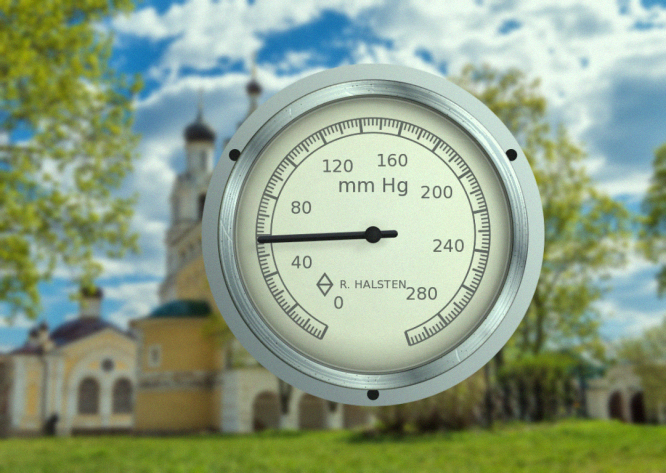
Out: value=58 unit=mmHg
